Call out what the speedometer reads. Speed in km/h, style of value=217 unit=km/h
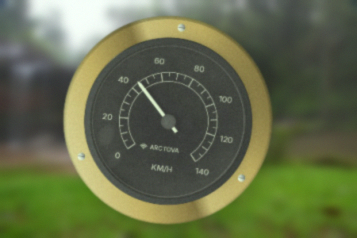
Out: value=45 unit=km/h
